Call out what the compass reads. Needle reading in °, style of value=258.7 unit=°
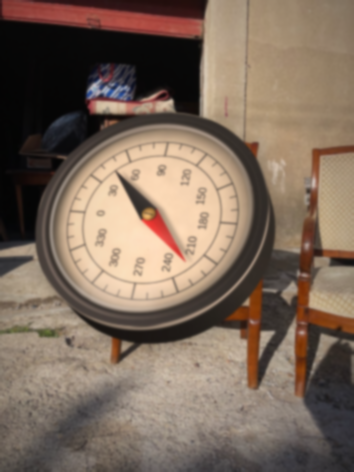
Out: value=225 unit=°
